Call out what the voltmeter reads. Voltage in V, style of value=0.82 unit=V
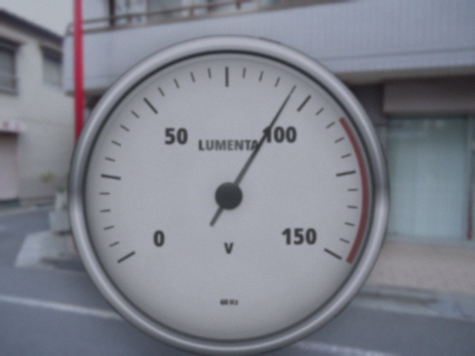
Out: value=95 unit=V
